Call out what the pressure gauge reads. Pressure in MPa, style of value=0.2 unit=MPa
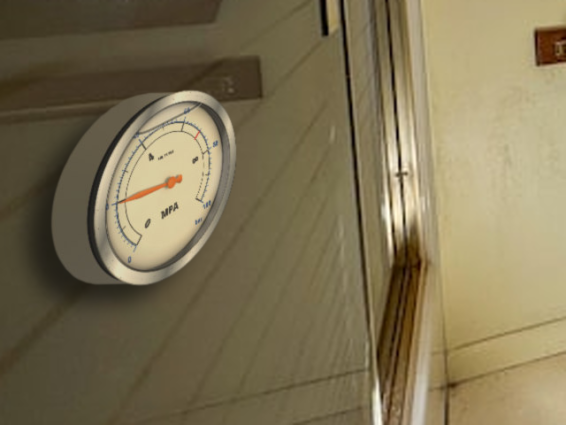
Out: value=2 unit=MPa
